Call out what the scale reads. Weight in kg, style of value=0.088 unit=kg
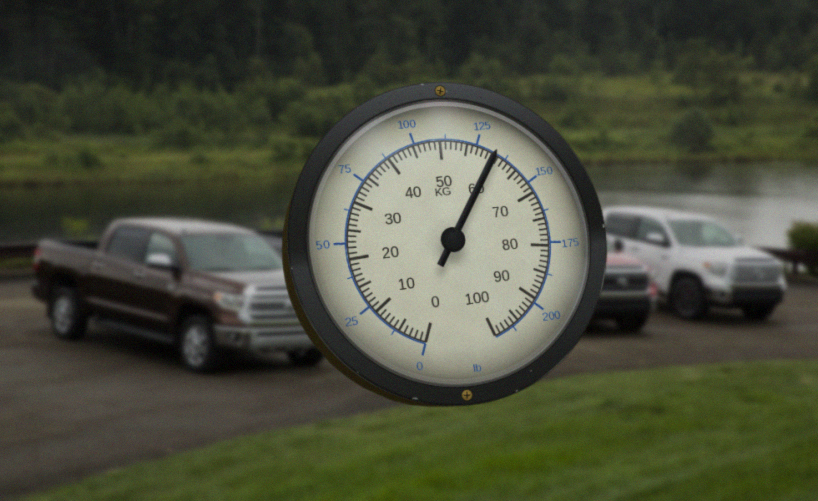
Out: value=60 unit=kg
